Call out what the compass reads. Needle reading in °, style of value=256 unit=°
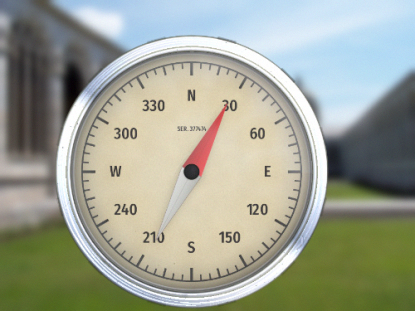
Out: value=27.5 unit=°
